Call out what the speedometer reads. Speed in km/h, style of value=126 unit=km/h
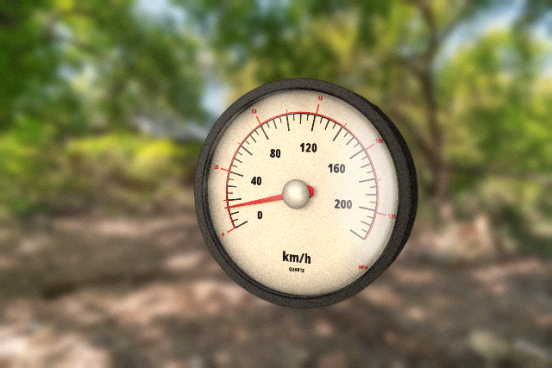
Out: value=15 unit=km/h
